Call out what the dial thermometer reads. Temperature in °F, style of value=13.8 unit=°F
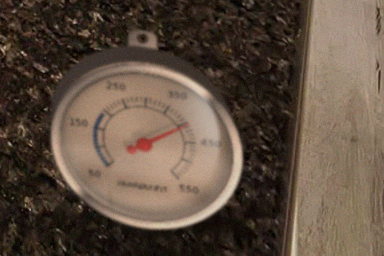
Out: value=400 unit=°F
